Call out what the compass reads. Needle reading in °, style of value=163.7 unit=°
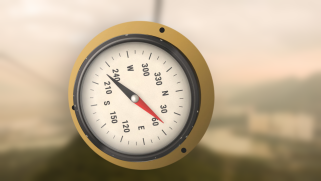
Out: value=50 unit=°
